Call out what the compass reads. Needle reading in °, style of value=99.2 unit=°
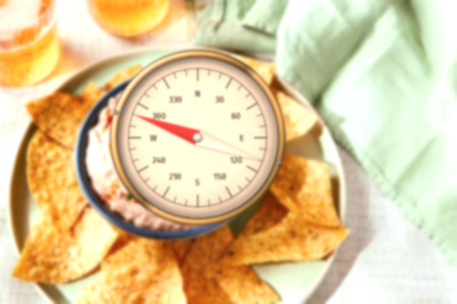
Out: value=290 unit=°
